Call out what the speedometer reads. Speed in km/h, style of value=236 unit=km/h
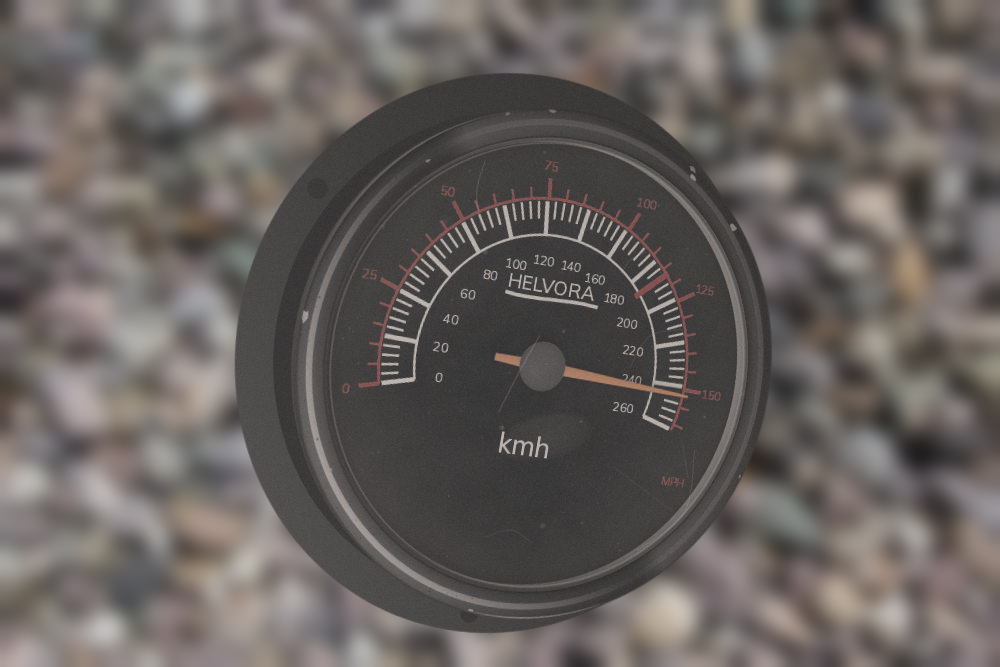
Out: value=244 unit=km/h
